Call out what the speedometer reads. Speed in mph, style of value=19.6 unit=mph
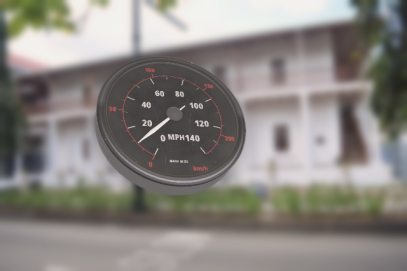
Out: value=10 unit=mph
